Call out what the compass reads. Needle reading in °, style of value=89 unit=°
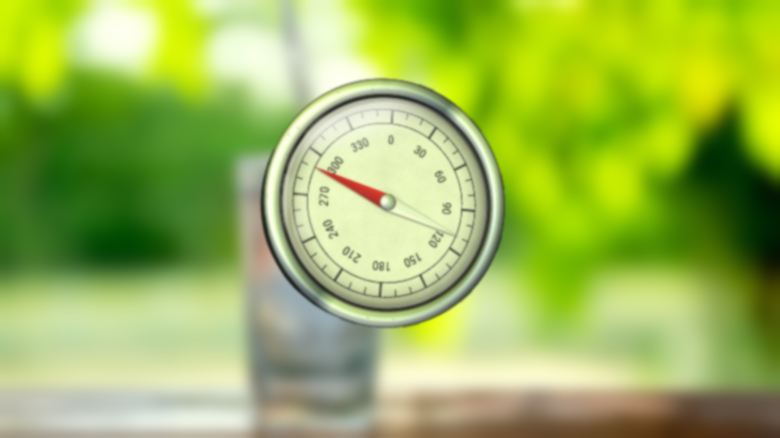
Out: value=290 unit=°
